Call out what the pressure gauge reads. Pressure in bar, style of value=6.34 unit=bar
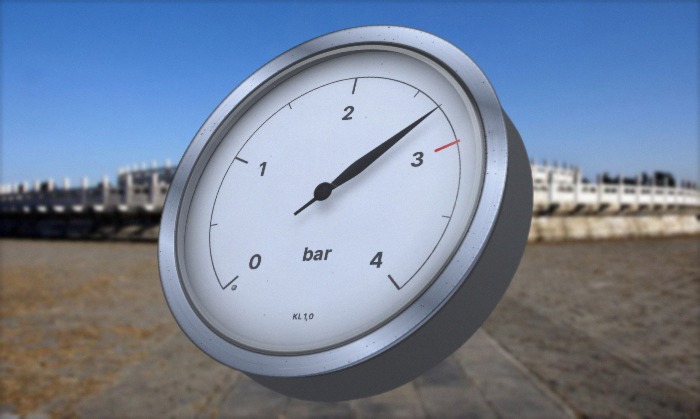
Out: value=2.75 unit=bar
